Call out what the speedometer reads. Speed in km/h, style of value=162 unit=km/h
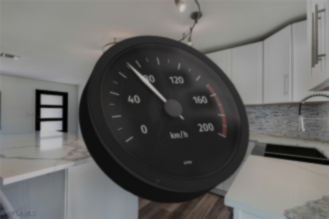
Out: value=70 unit=km/h
